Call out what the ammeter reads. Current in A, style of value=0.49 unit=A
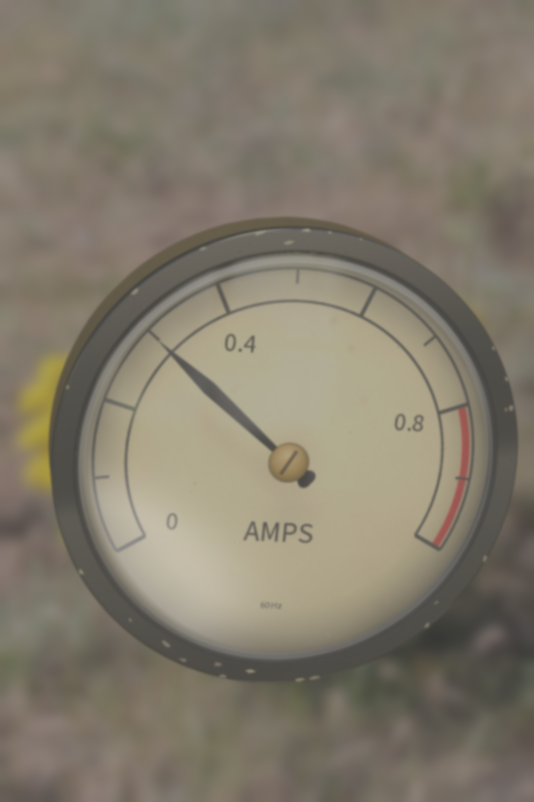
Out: value=0.3 unit=A
